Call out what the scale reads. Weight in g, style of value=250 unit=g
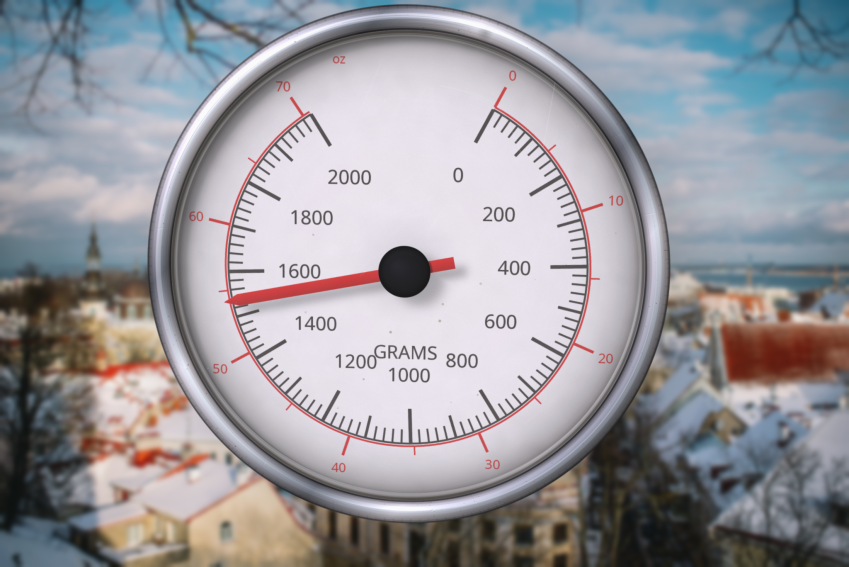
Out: value=1540 unit=g
